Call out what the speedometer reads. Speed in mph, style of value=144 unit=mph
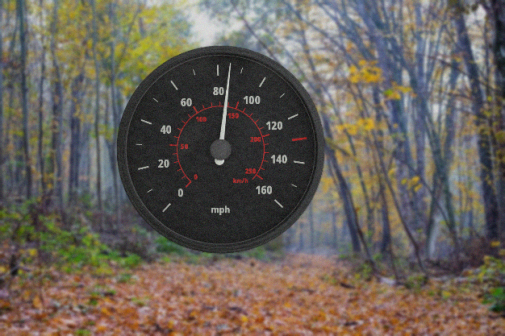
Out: value=85 unit=mph
